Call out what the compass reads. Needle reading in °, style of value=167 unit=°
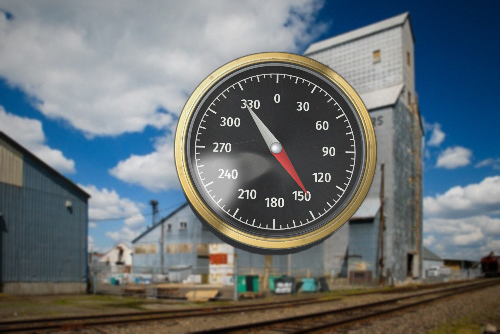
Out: value=145 unit=°
